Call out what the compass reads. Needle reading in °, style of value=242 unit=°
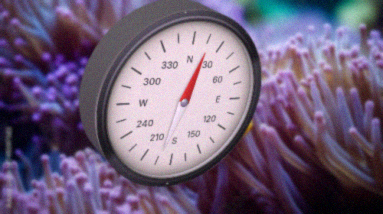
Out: value=15 unit=°
